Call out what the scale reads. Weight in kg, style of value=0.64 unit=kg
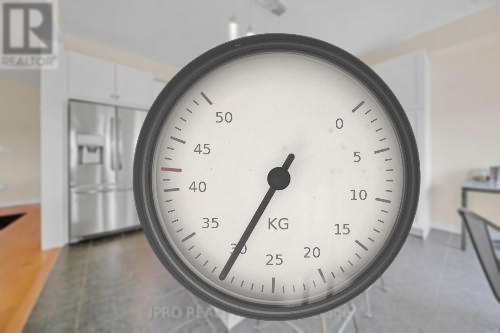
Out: value=30 unit=kg
